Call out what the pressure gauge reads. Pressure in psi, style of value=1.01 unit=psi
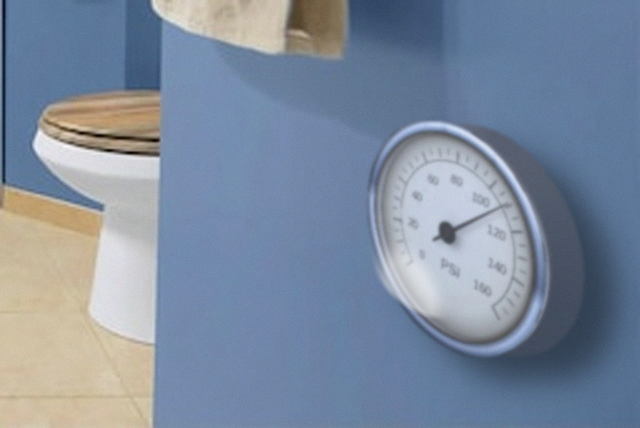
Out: value=110 unit=psi
